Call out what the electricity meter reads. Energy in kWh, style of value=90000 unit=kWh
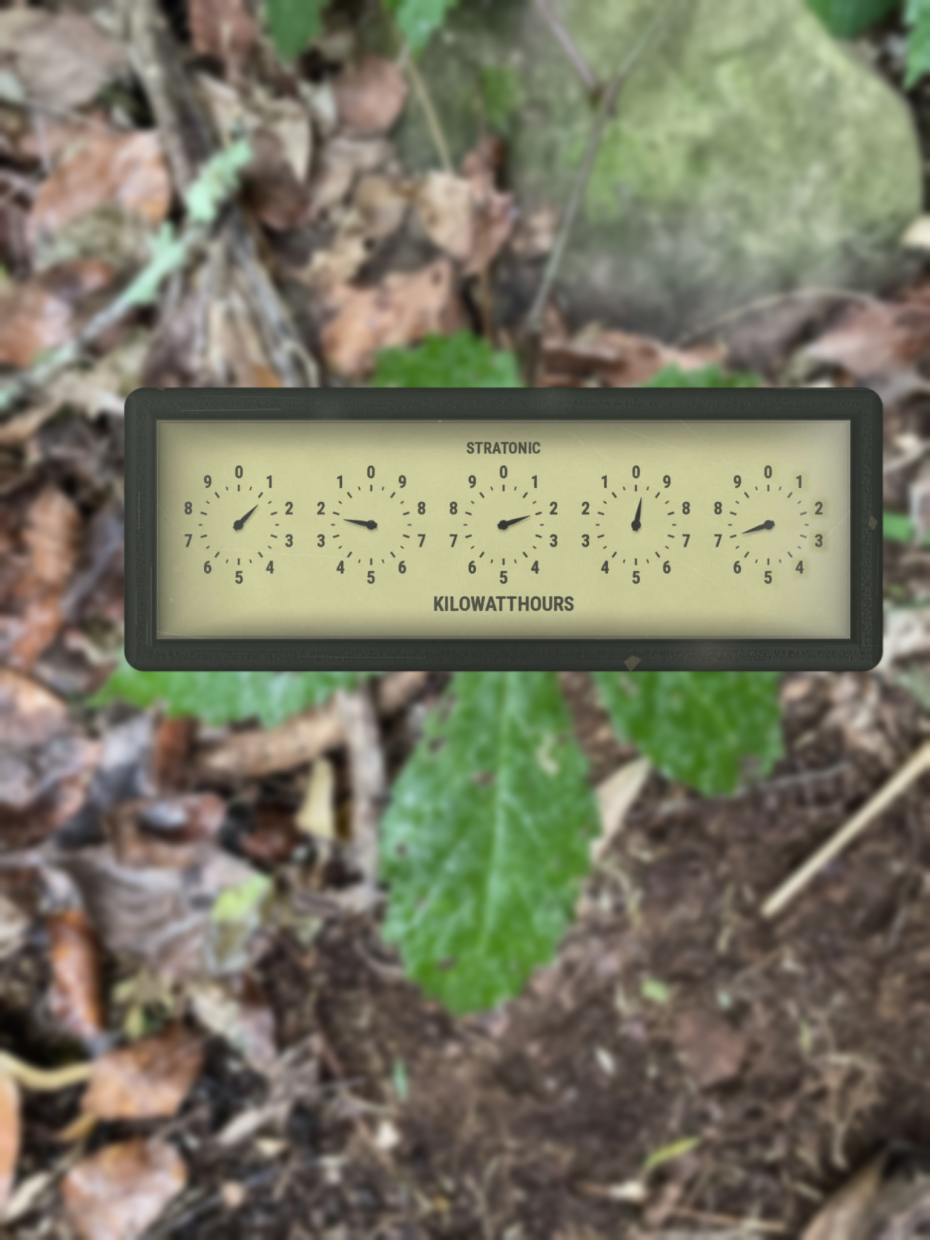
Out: value=12197 unit=kWh
